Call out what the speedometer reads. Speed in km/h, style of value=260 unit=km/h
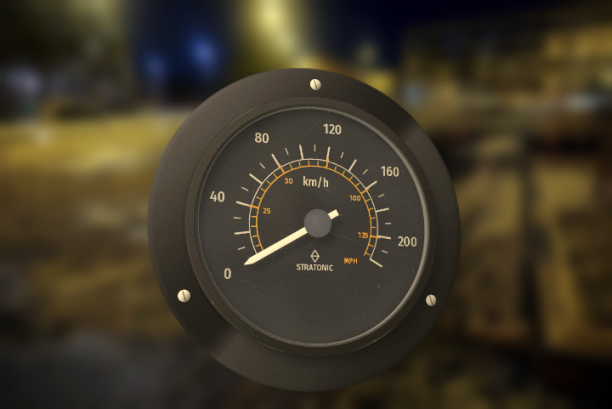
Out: value=0 unit=km/h
